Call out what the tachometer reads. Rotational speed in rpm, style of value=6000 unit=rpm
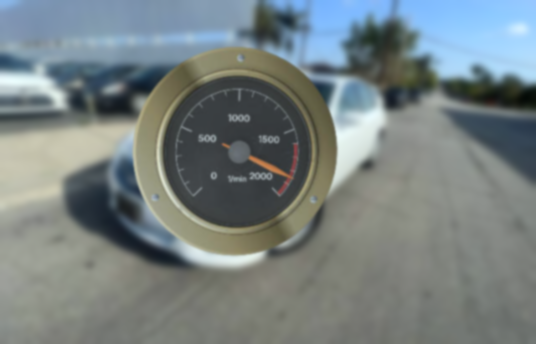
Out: value=1850 unit=rpm
